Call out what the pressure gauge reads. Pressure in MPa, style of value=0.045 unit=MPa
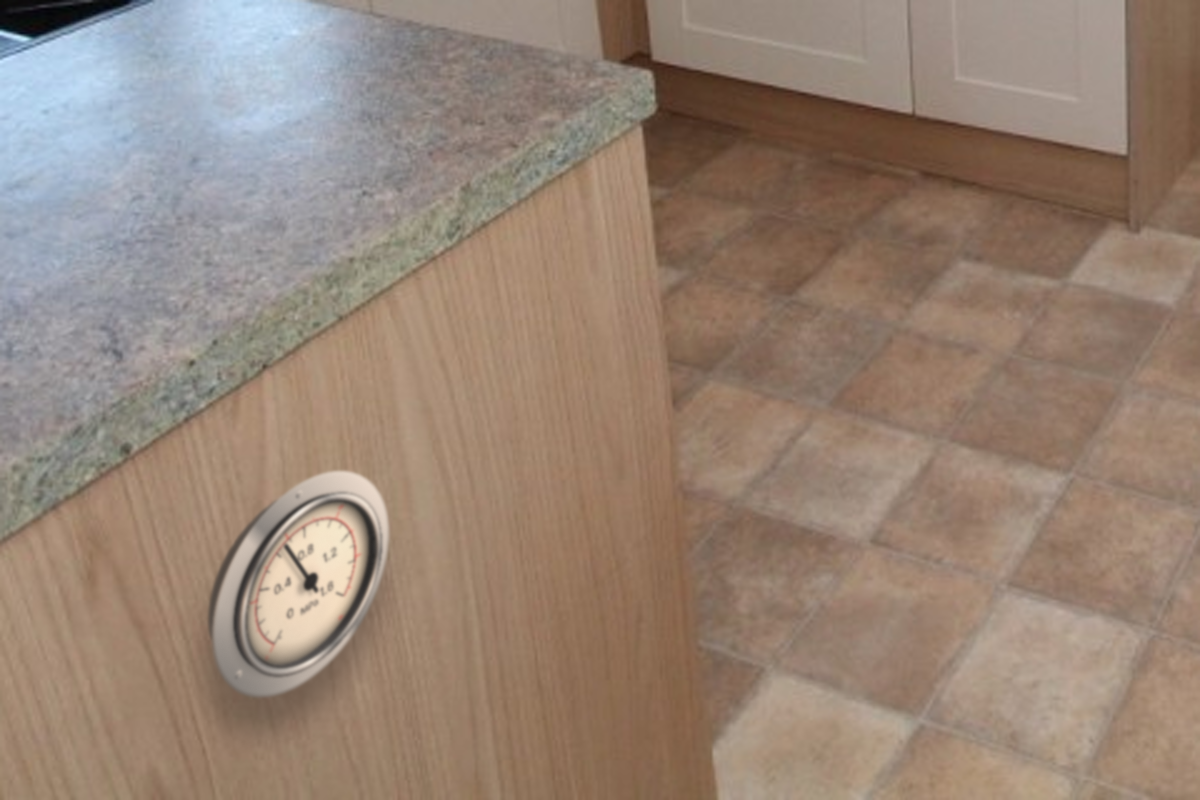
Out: value=0.65 unit=MPa
